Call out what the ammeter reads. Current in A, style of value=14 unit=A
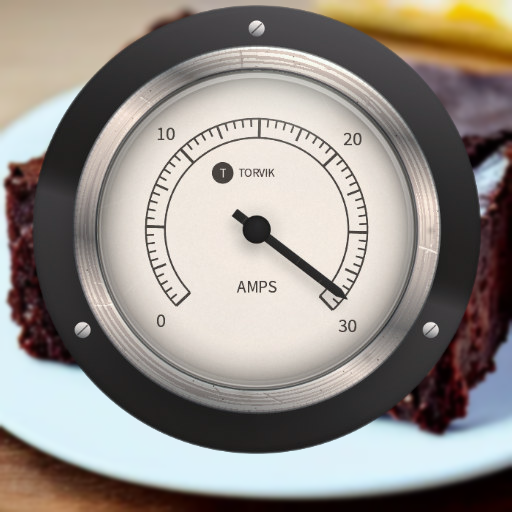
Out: value=29 unit=A
